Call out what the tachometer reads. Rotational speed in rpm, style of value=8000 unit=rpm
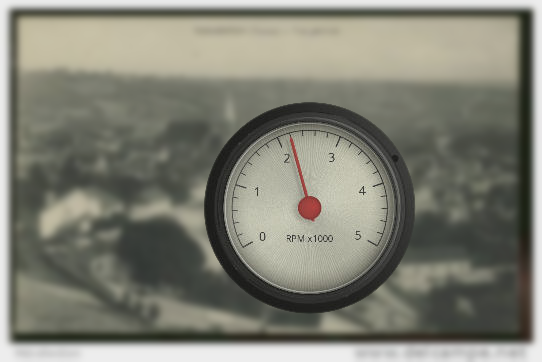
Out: value=2200 unit=rpm
